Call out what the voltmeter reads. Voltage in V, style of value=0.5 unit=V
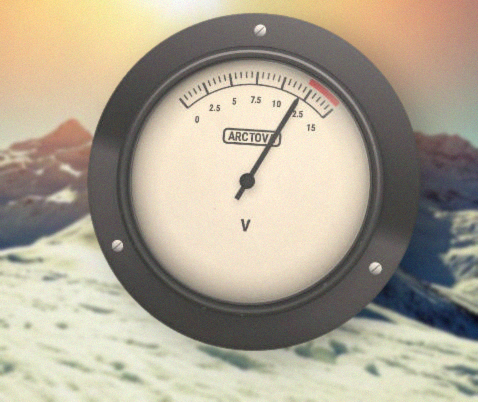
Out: value=12 unit=V
